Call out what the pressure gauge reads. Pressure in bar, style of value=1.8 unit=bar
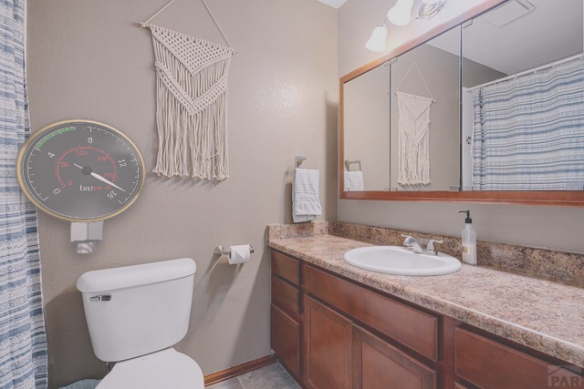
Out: value=15 unit=bar
